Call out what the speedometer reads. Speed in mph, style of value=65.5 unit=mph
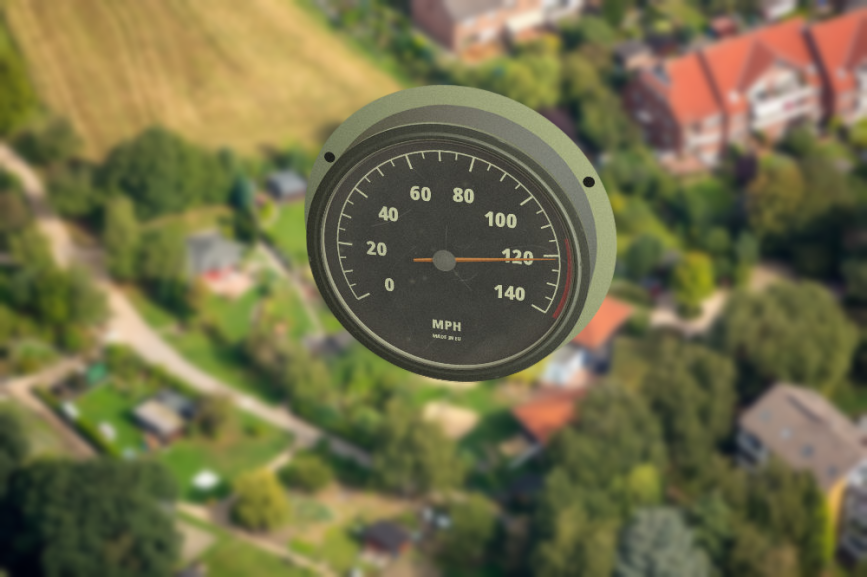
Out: value=120 unit=mph
